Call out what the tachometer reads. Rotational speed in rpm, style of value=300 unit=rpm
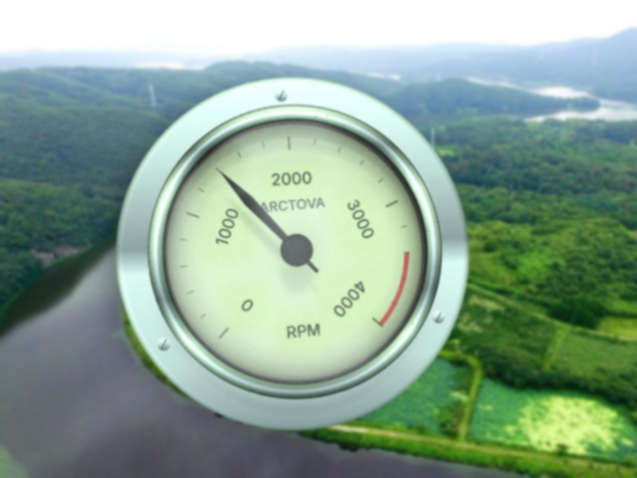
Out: value=1400 unit=rpm
